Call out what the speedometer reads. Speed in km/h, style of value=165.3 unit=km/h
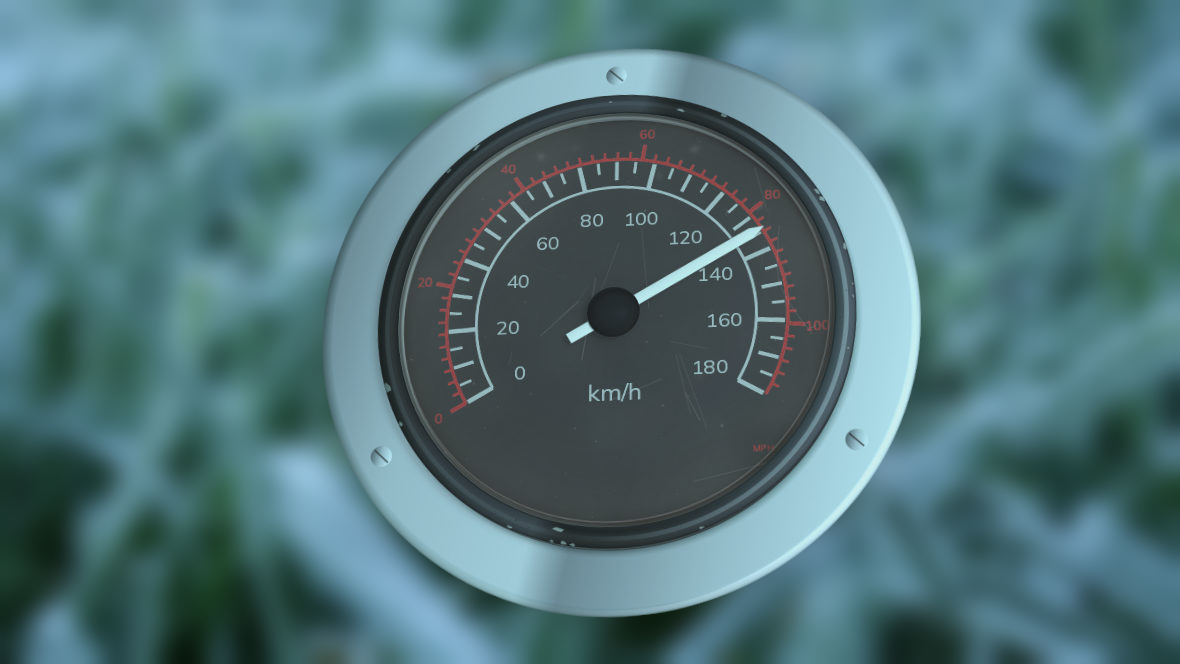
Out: value=135 unit=km/h
